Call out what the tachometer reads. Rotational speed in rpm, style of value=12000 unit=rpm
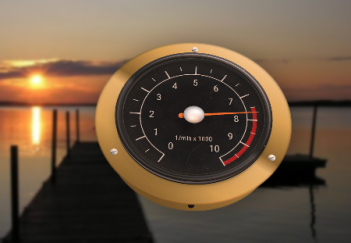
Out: value=7750 unit=rpm
